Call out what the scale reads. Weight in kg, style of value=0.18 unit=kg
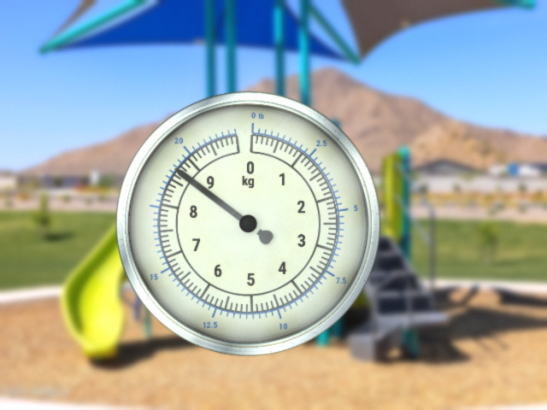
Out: value=8.7 unit=kg
